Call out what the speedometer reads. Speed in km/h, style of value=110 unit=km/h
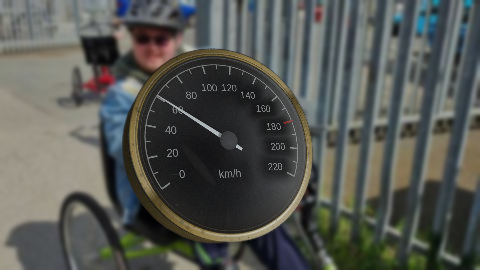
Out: value=60 unit=km/h
